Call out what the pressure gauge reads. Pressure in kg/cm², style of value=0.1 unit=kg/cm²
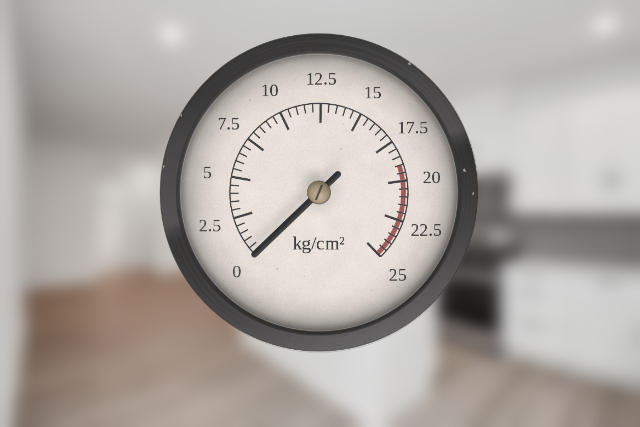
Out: value=0 unit=kg/cm²
